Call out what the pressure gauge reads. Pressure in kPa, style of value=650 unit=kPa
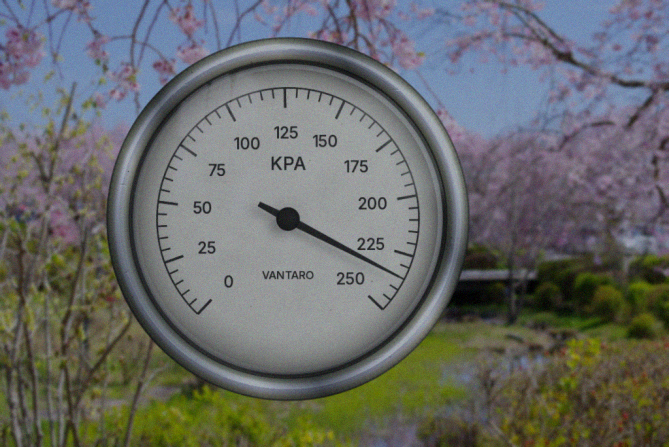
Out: value=235 unit=kPa
